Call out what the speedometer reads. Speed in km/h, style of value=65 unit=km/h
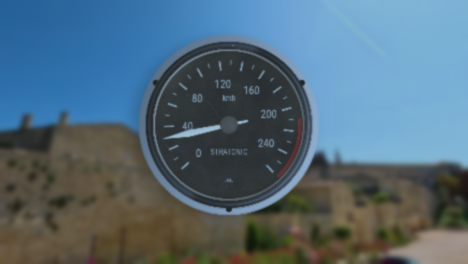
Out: value=30 unit=km/h
